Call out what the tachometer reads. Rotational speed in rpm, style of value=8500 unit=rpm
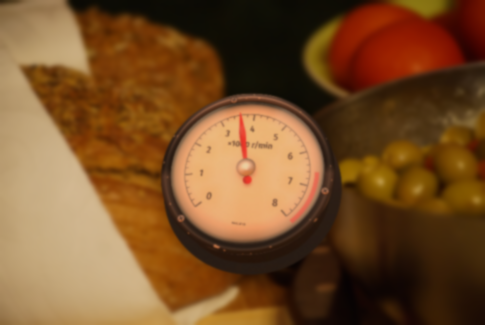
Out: value=3600 unit=rpm
